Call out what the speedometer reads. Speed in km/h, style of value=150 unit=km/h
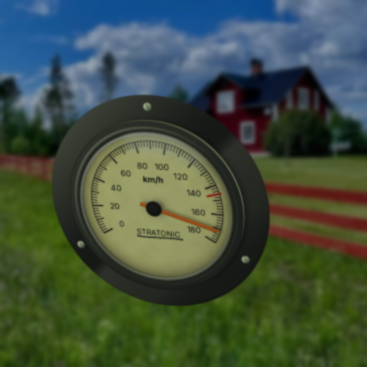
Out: value=170 unit=km/h
